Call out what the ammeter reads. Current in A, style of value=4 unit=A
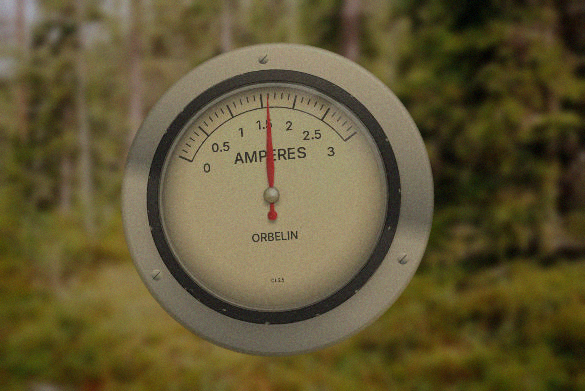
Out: value=1.6 unit=A
